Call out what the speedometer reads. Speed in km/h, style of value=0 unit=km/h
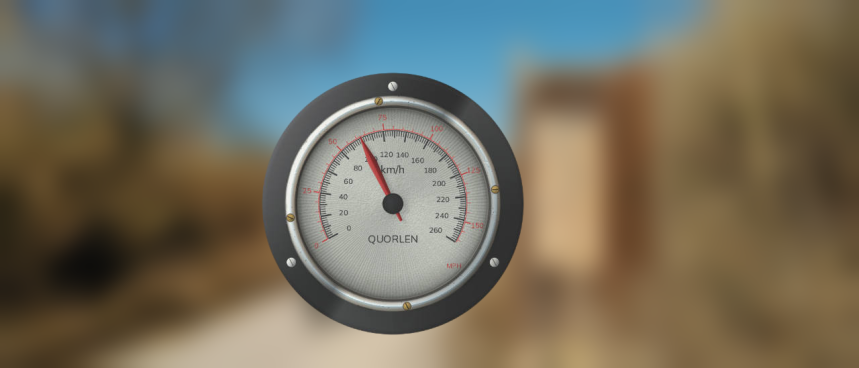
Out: value=100 unit=km/h
